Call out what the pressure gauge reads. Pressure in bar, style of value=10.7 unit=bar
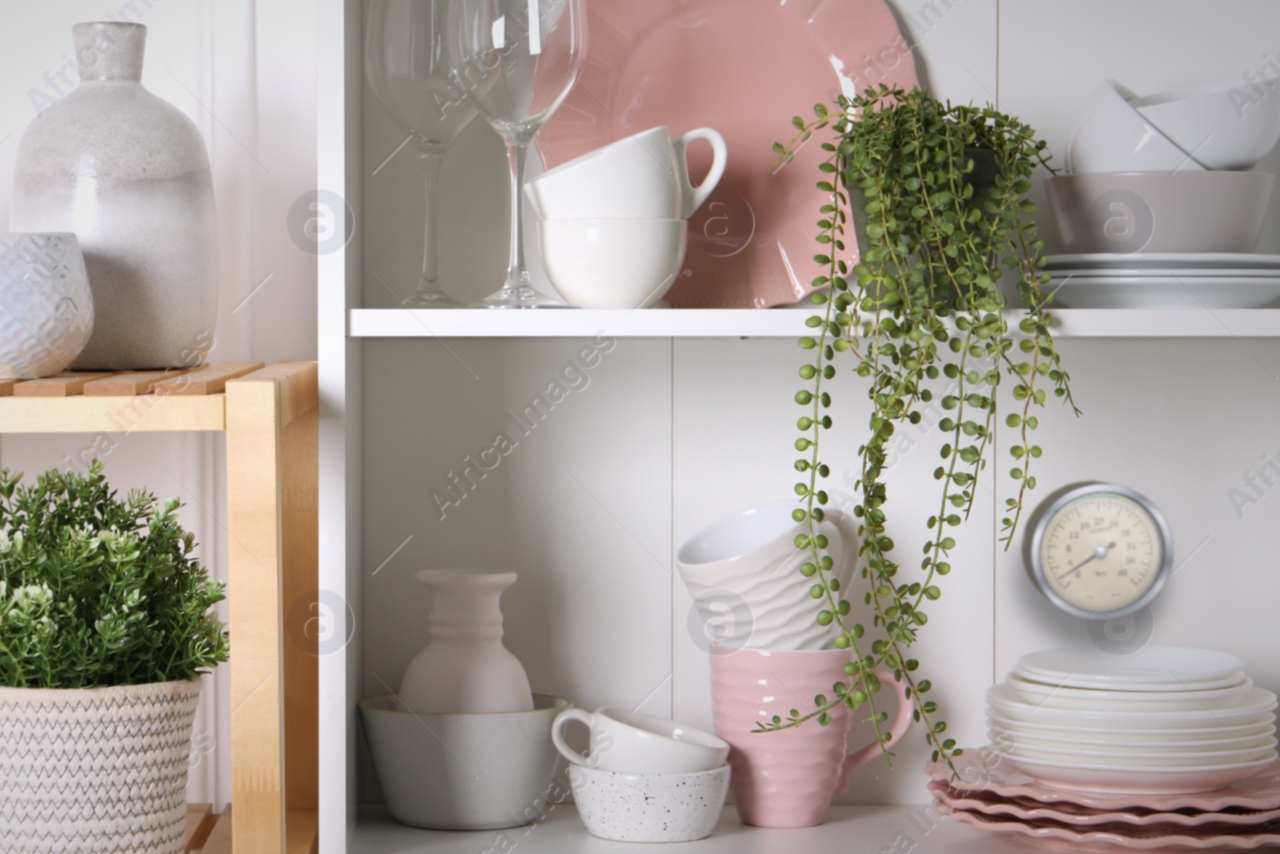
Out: value=2 unit=bar
